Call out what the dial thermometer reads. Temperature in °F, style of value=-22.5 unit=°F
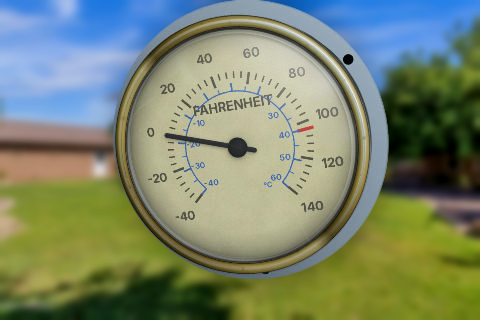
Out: value=0 unit=°F
